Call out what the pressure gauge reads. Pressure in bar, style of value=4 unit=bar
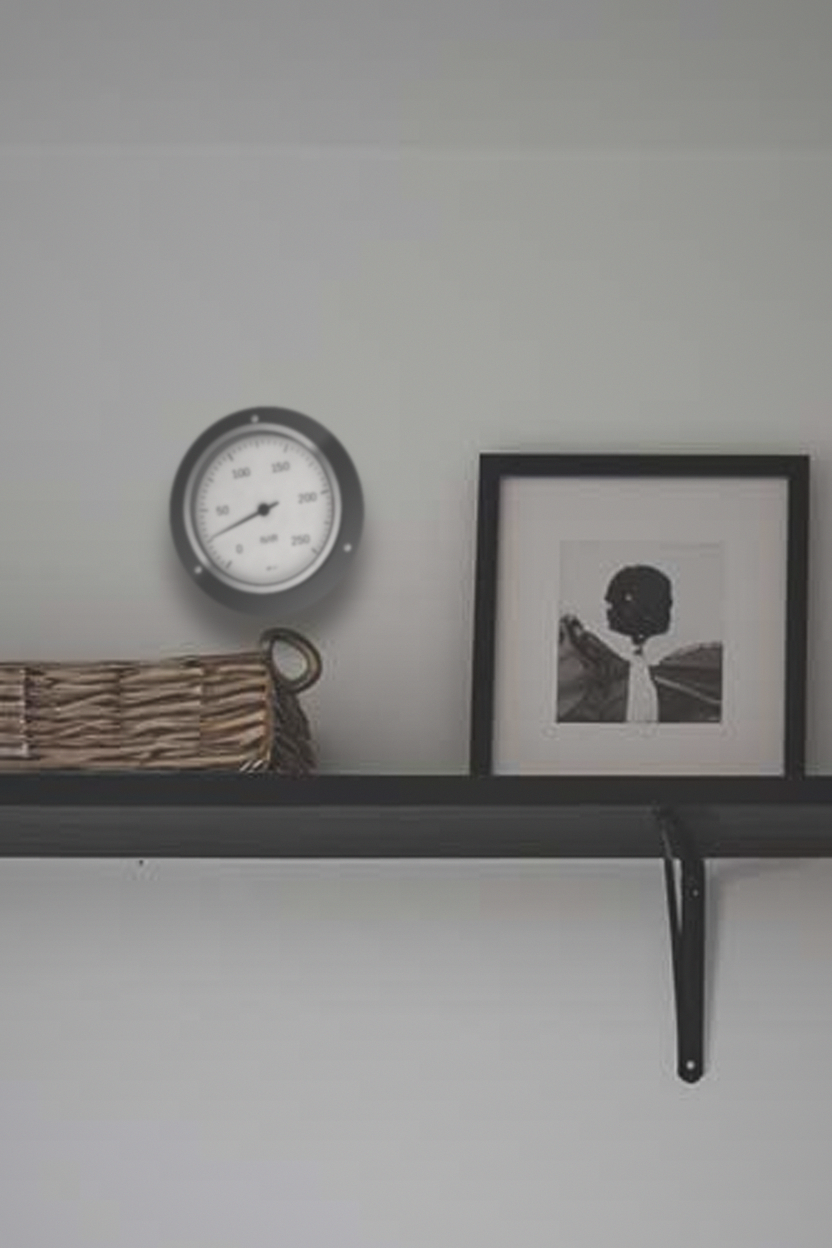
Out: value=25 unit=bar
